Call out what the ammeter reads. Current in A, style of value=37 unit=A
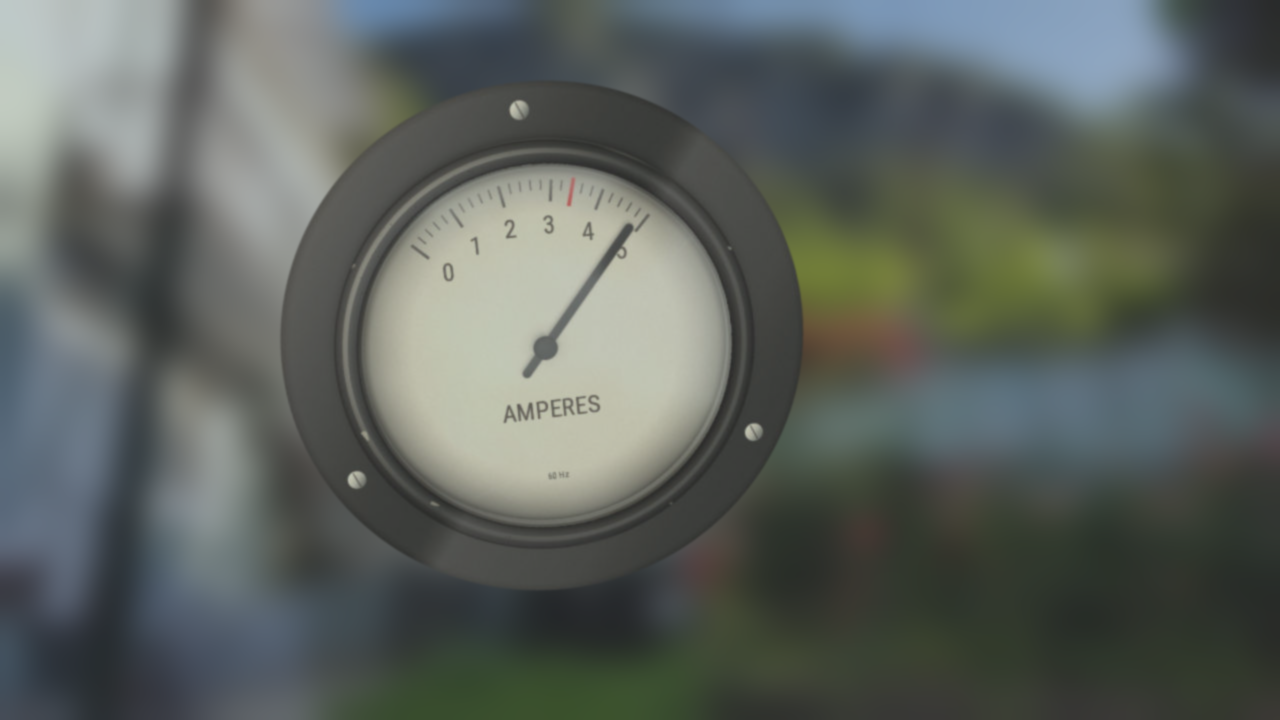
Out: value=4.8 unit=A
